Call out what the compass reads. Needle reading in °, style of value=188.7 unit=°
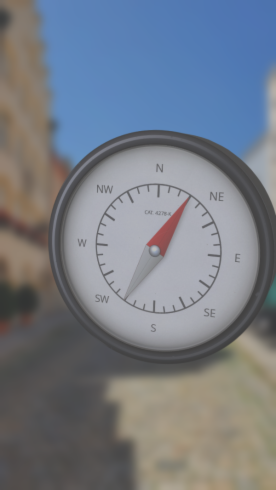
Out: value=30 unit=°
